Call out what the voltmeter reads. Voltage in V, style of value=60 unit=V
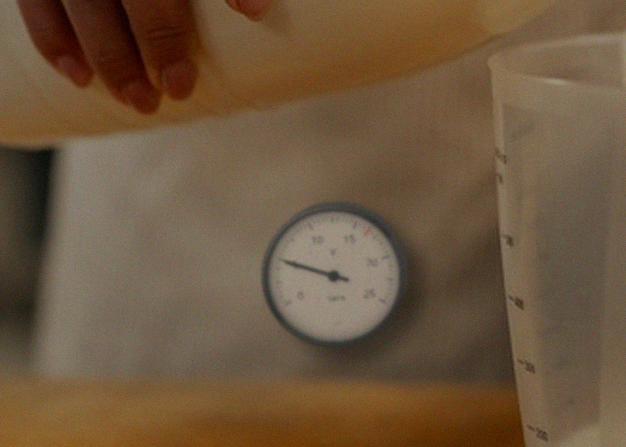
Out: value=5 unit=V
